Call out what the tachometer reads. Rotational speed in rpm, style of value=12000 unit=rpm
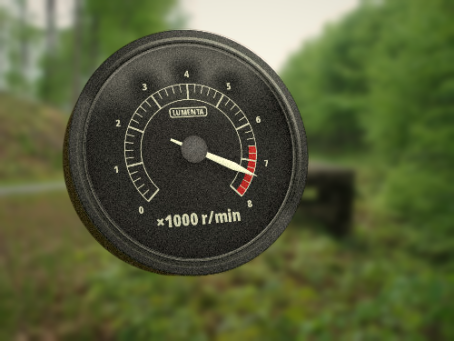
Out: value=7400 unit=rpm
